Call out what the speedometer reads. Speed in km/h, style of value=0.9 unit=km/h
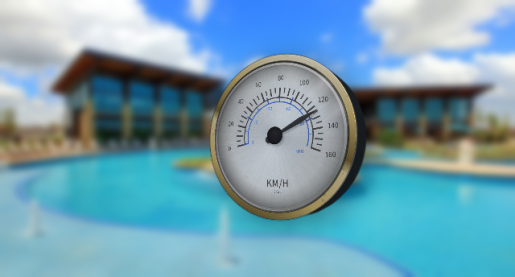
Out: value=125 unit=km/h
